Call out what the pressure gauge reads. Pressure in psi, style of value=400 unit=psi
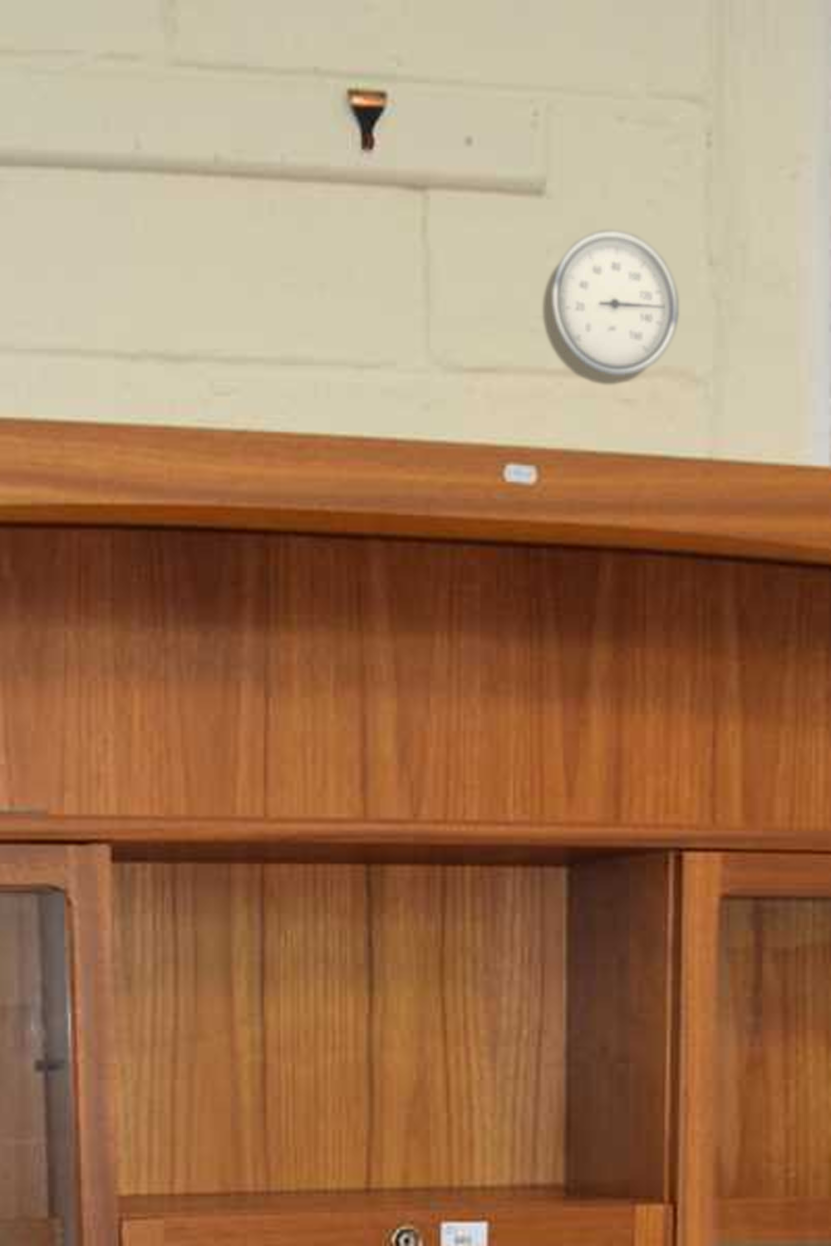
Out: value=130 unit=psi
